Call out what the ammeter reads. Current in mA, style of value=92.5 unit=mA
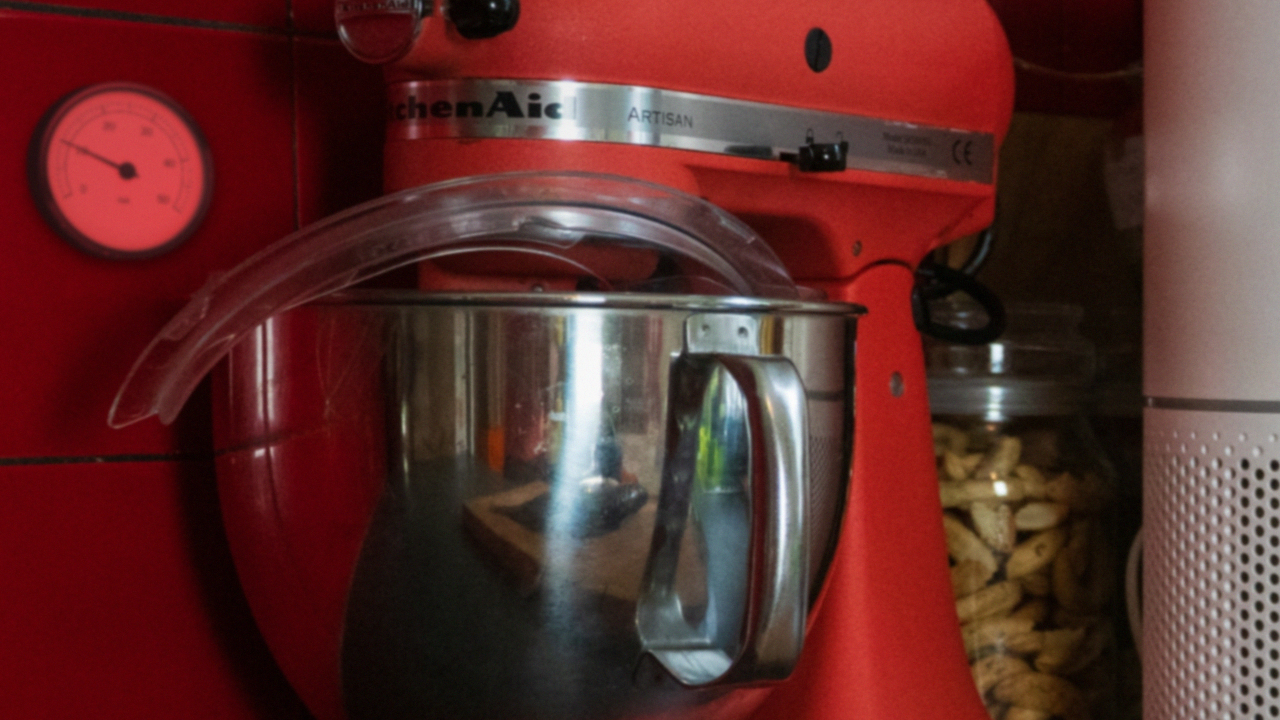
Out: value=10 unit=mA
